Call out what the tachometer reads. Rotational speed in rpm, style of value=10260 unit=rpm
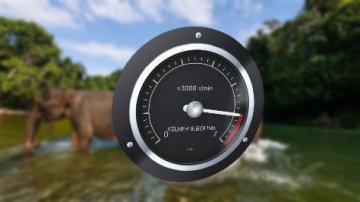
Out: value=6000 unit=rpm
